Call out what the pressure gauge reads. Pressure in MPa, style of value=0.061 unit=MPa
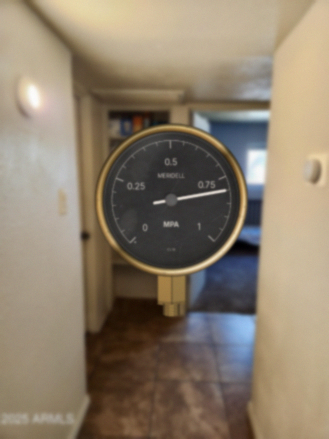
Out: value=0.8 unit=MPa
